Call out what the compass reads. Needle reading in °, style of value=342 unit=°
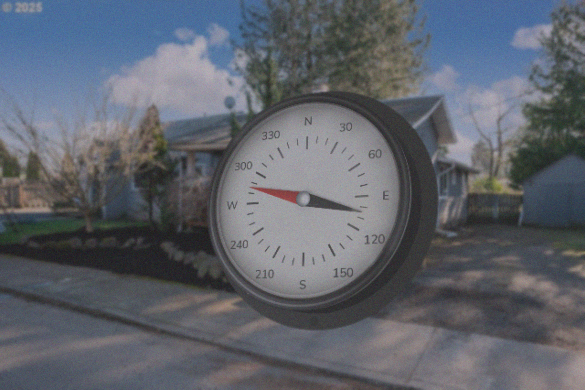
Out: value=285 unit=°
